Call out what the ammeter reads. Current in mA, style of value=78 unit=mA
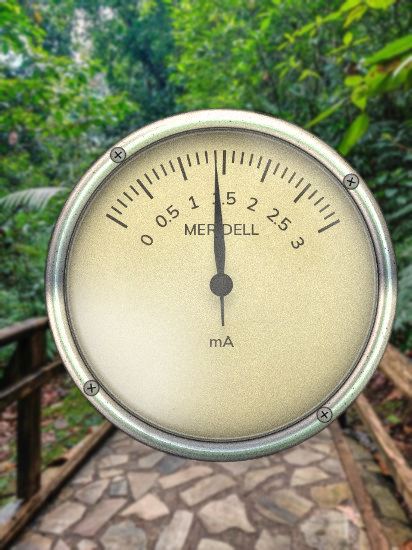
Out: value=1.4 unit=mA
